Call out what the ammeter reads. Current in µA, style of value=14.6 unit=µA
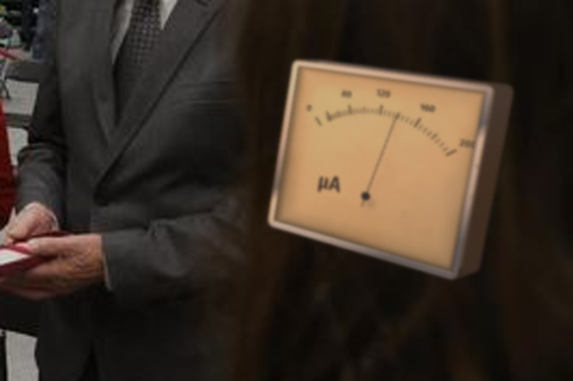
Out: value=140 unit=µA
